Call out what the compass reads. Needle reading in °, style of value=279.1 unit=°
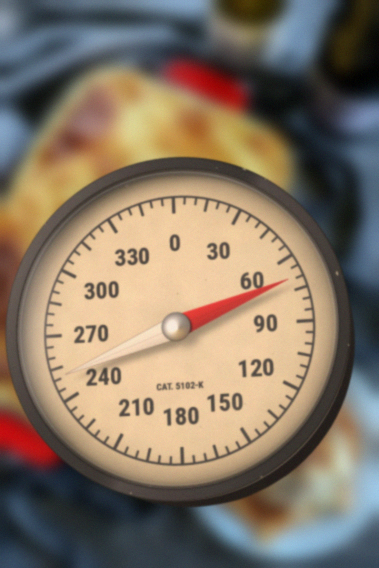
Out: value=70 unit=°
